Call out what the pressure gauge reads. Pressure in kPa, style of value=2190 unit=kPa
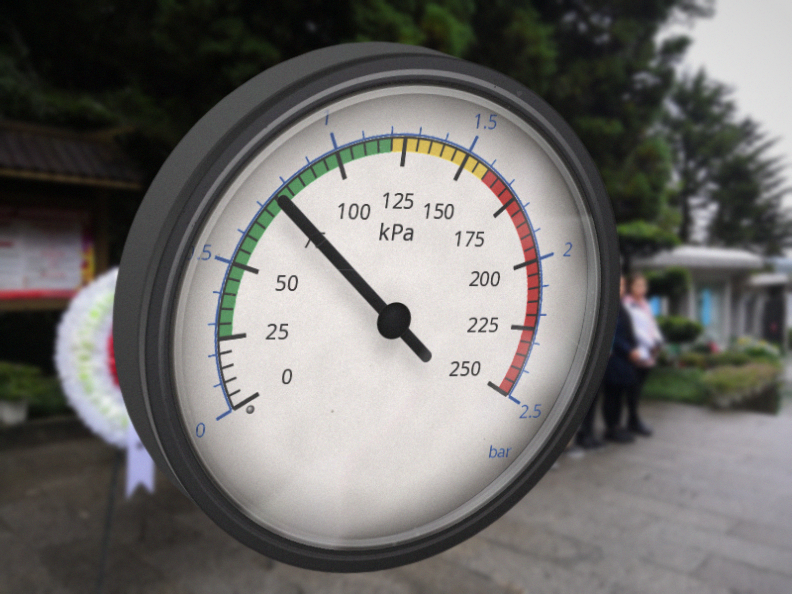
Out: value=75 unit=kPa
